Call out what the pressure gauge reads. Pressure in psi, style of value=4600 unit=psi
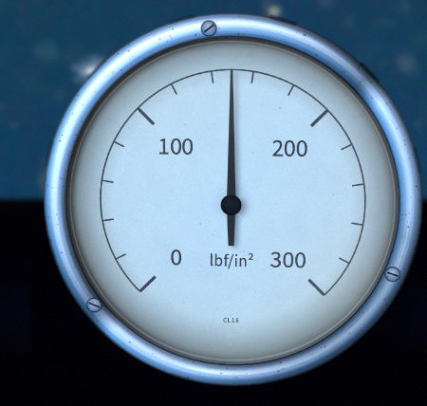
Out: value=150 unit=psi
